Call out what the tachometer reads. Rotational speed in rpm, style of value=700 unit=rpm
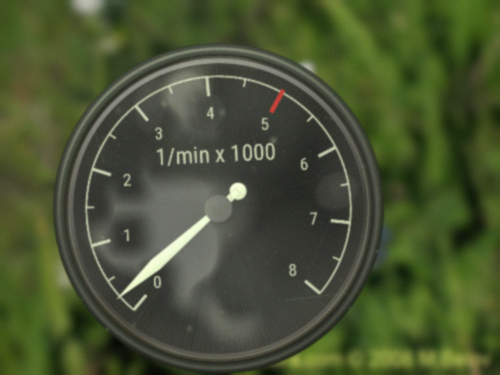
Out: value=250 unit=rpm
